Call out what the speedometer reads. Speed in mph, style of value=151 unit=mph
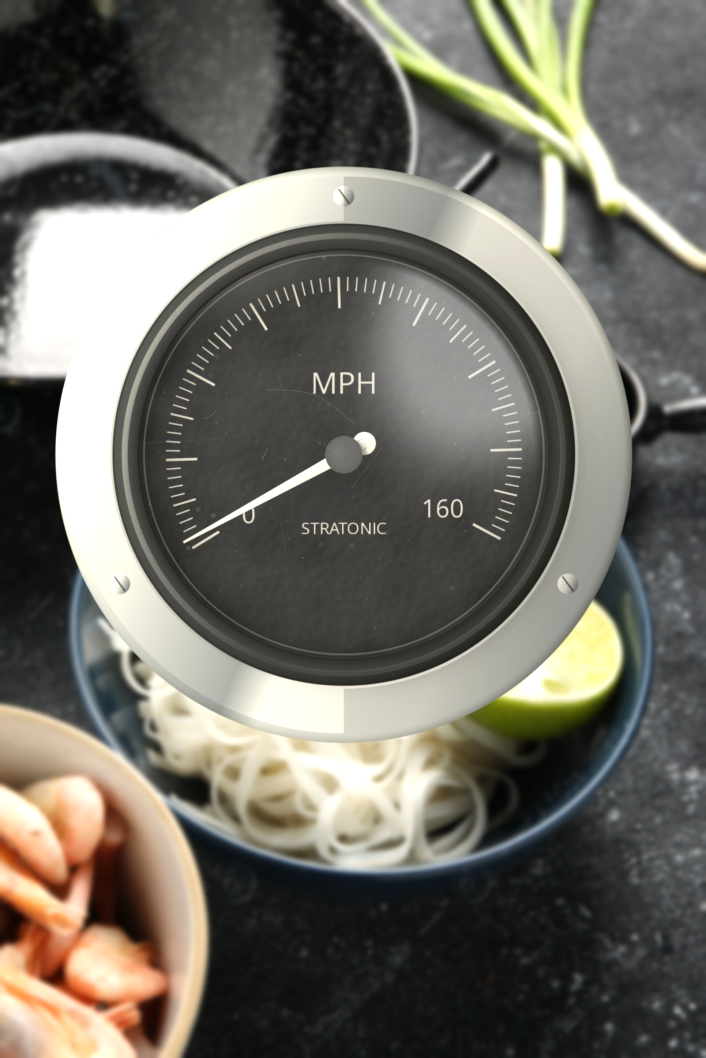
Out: value=2 unit=mph
